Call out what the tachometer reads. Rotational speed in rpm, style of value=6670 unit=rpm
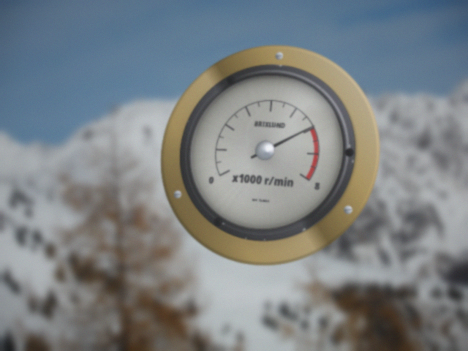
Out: value=6000 unit=rpm
